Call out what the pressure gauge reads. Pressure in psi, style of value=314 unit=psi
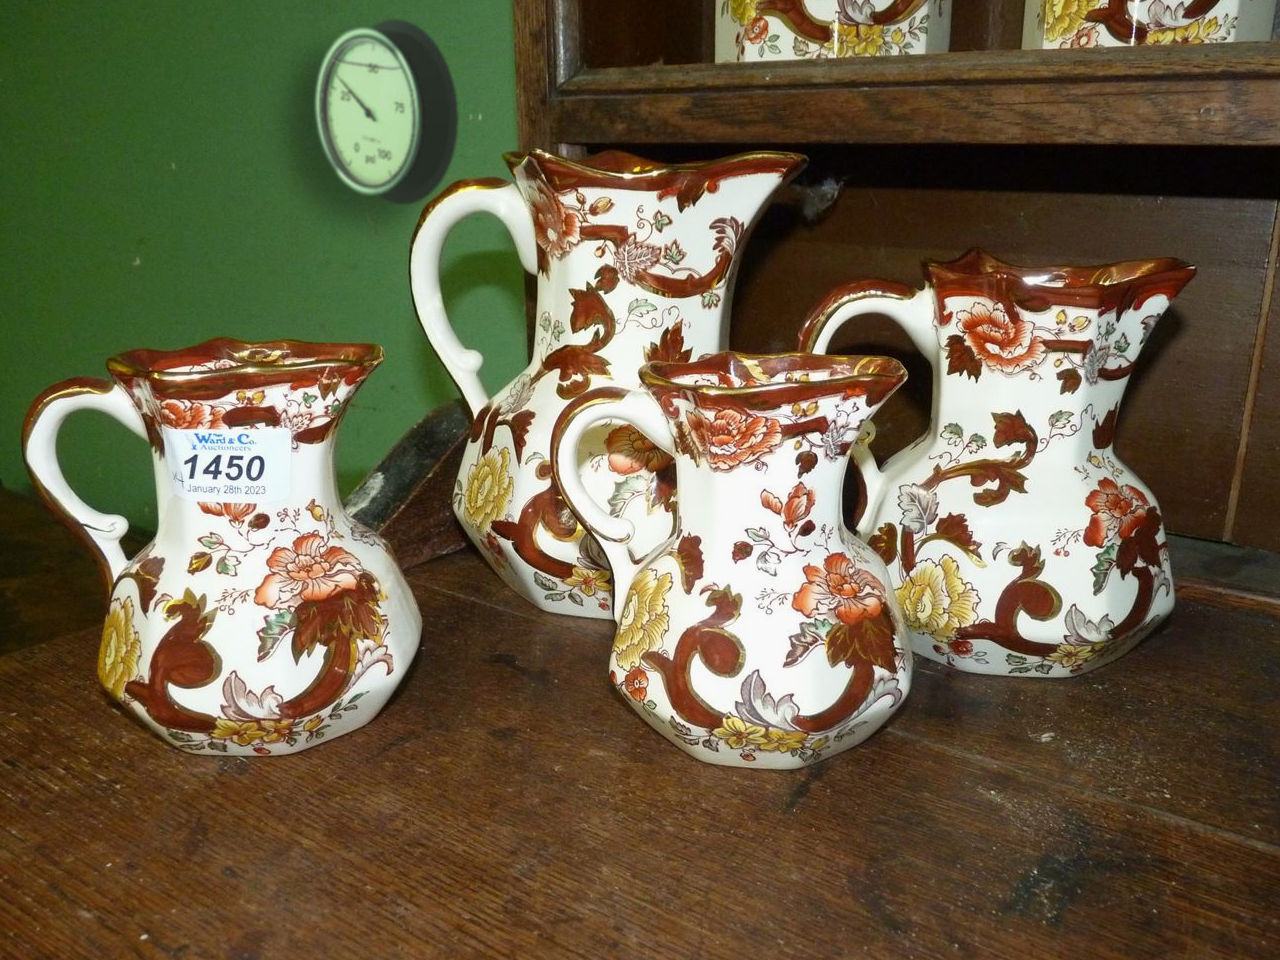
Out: value=30 unit=psi
